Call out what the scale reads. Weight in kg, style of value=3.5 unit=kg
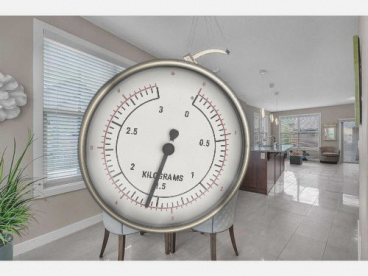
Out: value=1.6 unit=kg
